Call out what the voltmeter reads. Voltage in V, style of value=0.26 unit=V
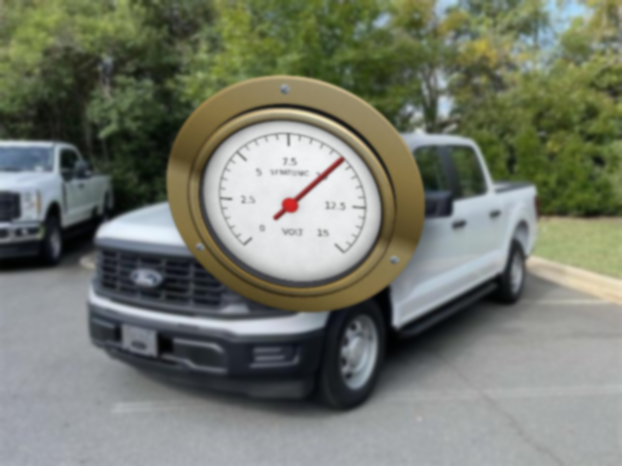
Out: value=10 unit=V
